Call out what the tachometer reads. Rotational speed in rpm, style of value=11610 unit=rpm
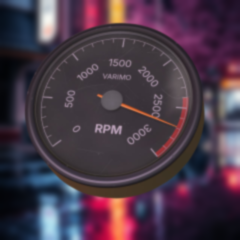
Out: value=2700 unit=rpm
